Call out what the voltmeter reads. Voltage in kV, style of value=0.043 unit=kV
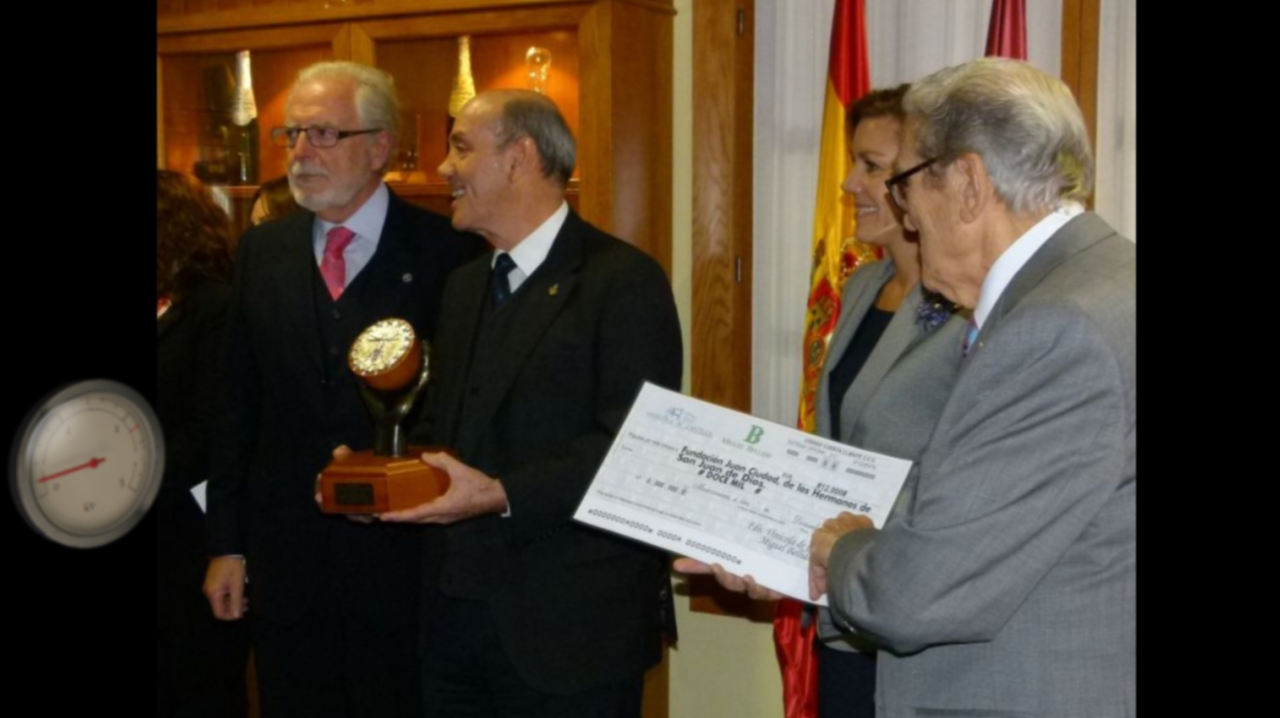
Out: value=0.2 unit=kV
